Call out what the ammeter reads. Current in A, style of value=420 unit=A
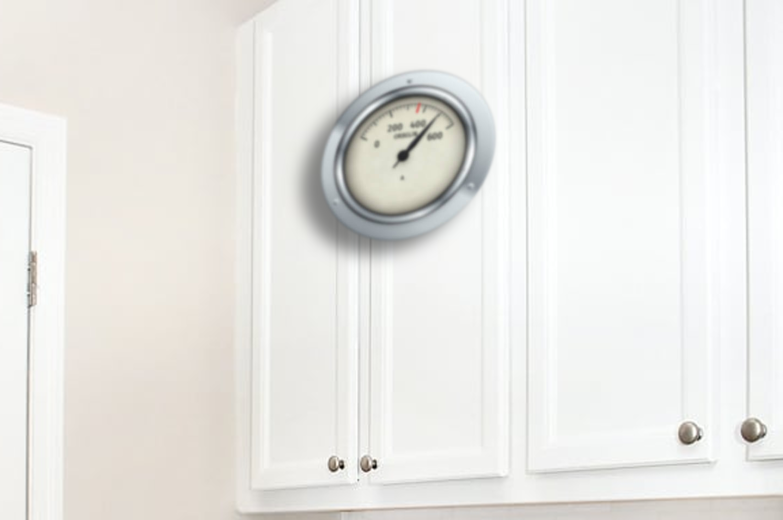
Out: value=500 unit=A
